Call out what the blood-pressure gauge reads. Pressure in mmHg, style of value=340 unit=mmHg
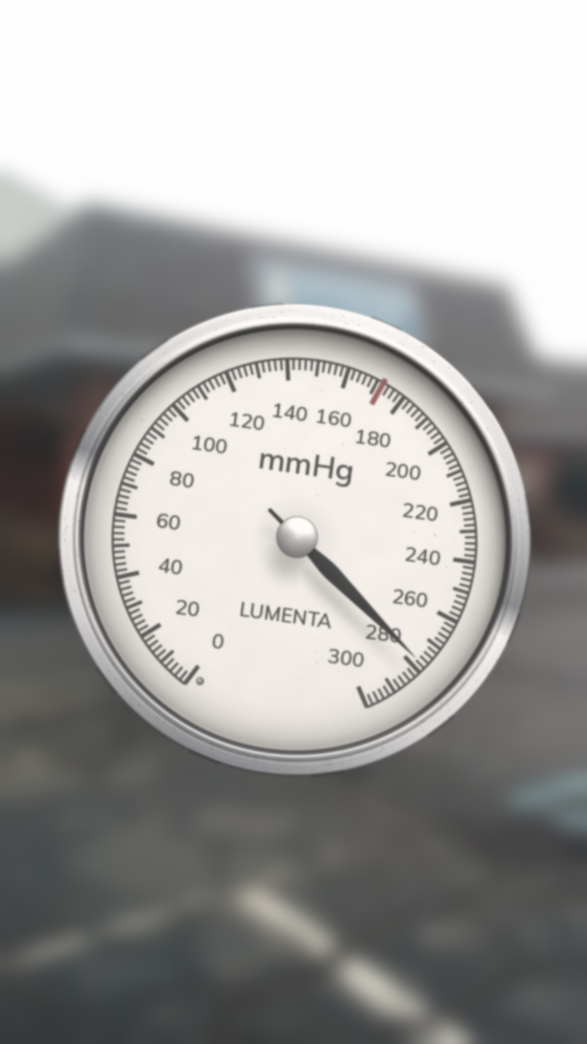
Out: value=278 unit=mmHg
